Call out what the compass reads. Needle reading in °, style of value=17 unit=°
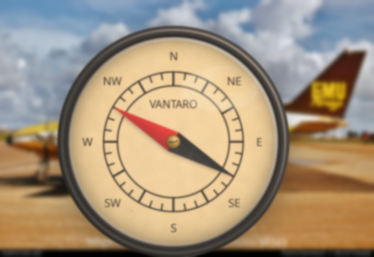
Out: value=300 unit=°
